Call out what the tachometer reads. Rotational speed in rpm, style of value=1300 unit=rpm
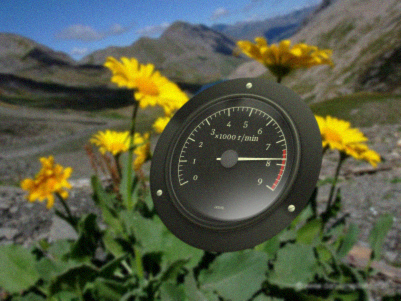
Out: value=7800 unit=rpm
